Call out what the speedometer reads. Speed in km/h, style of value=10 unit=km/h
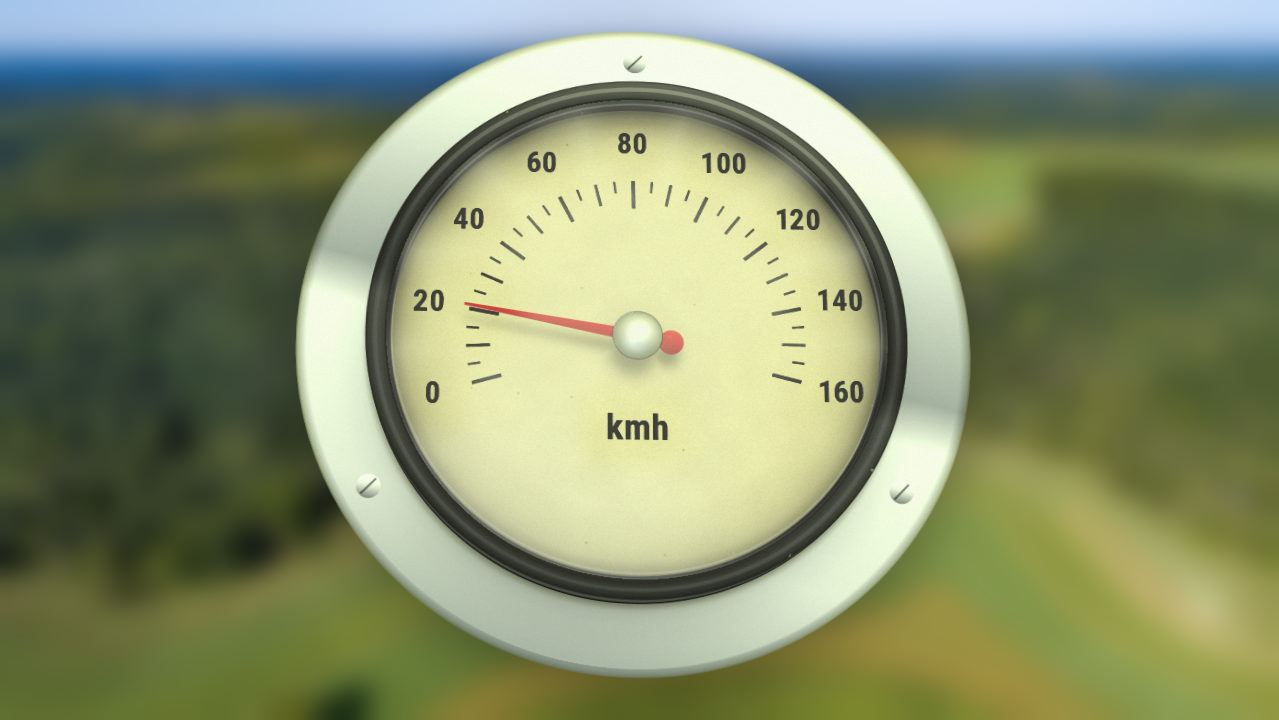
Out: value=20 unit=km/h
